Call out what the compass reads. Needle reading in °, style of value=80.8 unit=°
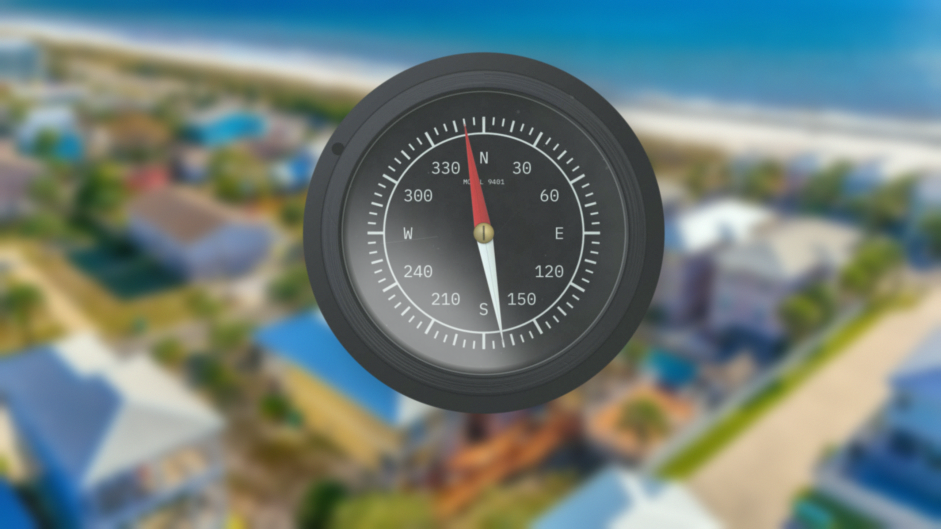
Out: value=350 unit=°
